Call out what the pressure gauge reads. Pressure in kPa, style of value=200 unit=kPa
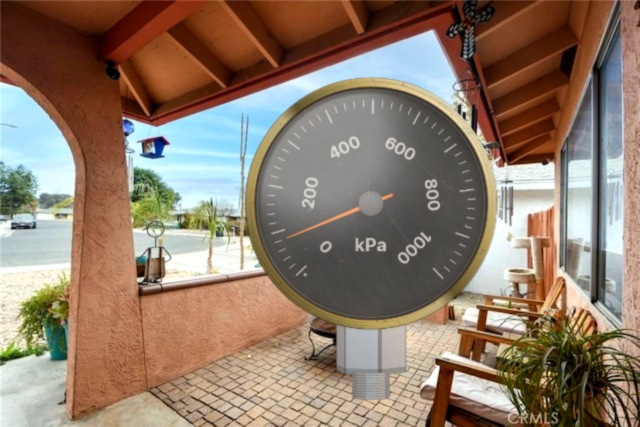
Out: value=80 unit=kPa
